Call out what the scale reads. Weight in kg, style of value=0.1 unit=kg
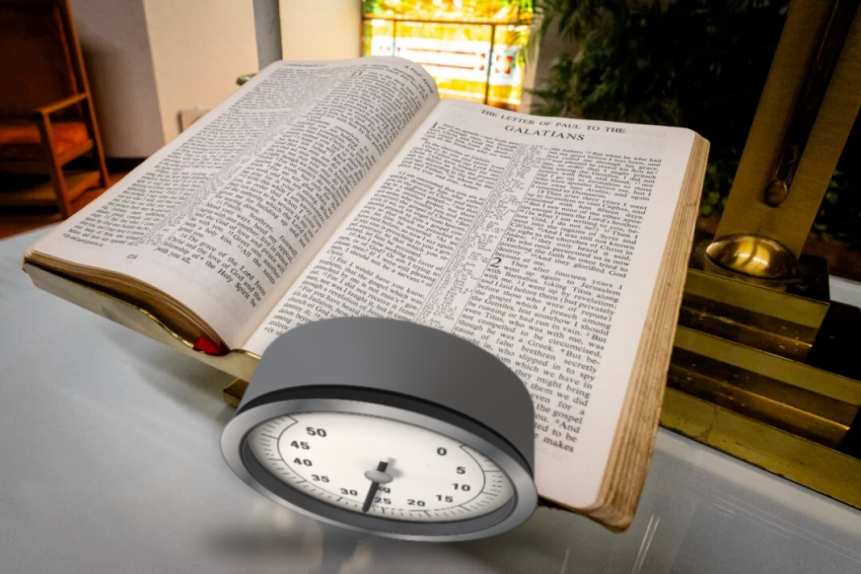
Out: value=27 unit=kg
